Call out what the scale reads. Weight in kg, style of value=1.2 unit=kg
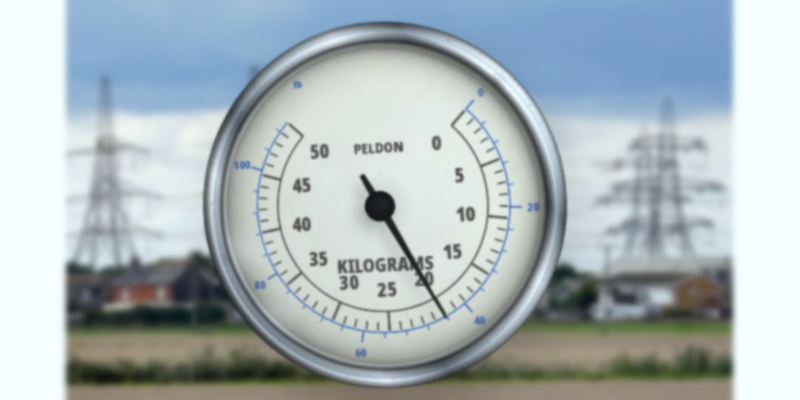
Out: value=20 unit=kg
